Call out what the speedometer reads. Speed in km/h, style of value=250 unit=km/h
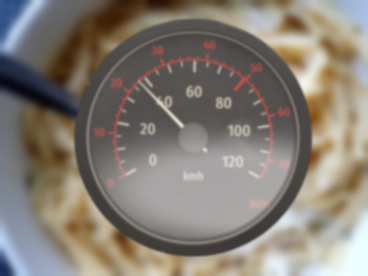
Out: value=37.5 unit=km/h
